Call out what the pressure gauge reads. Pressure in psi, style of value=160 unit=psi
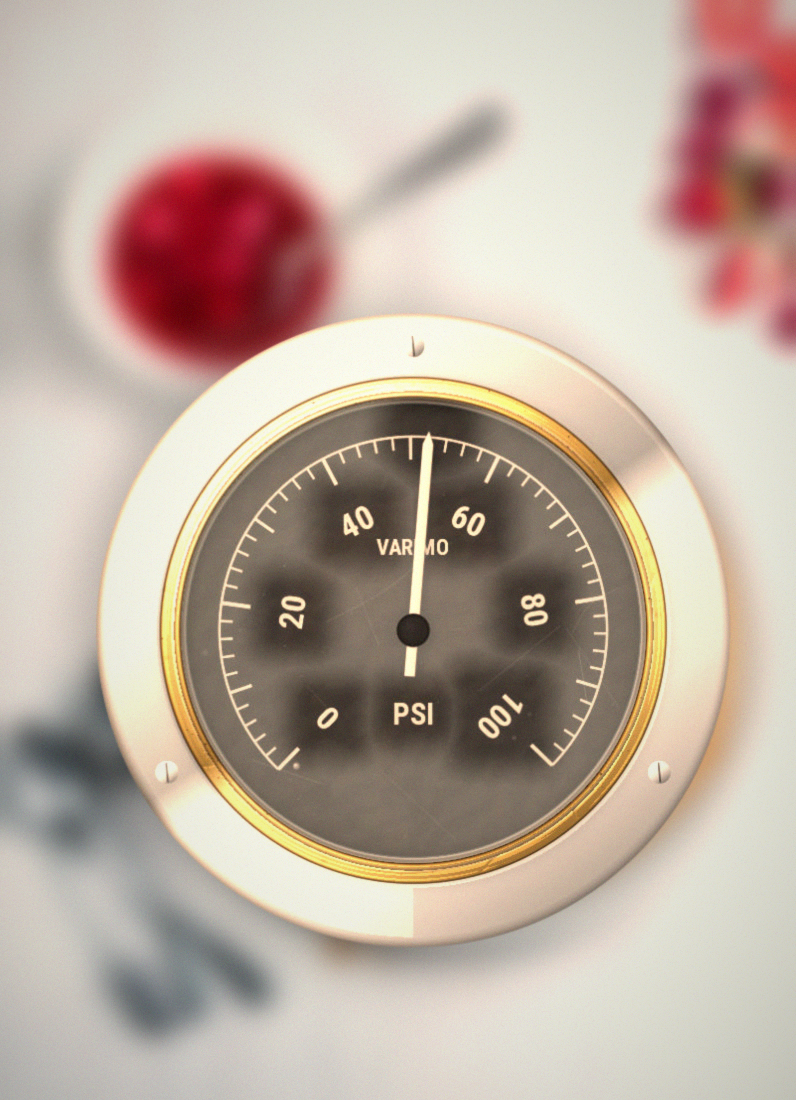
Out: value=52 unit=psi
